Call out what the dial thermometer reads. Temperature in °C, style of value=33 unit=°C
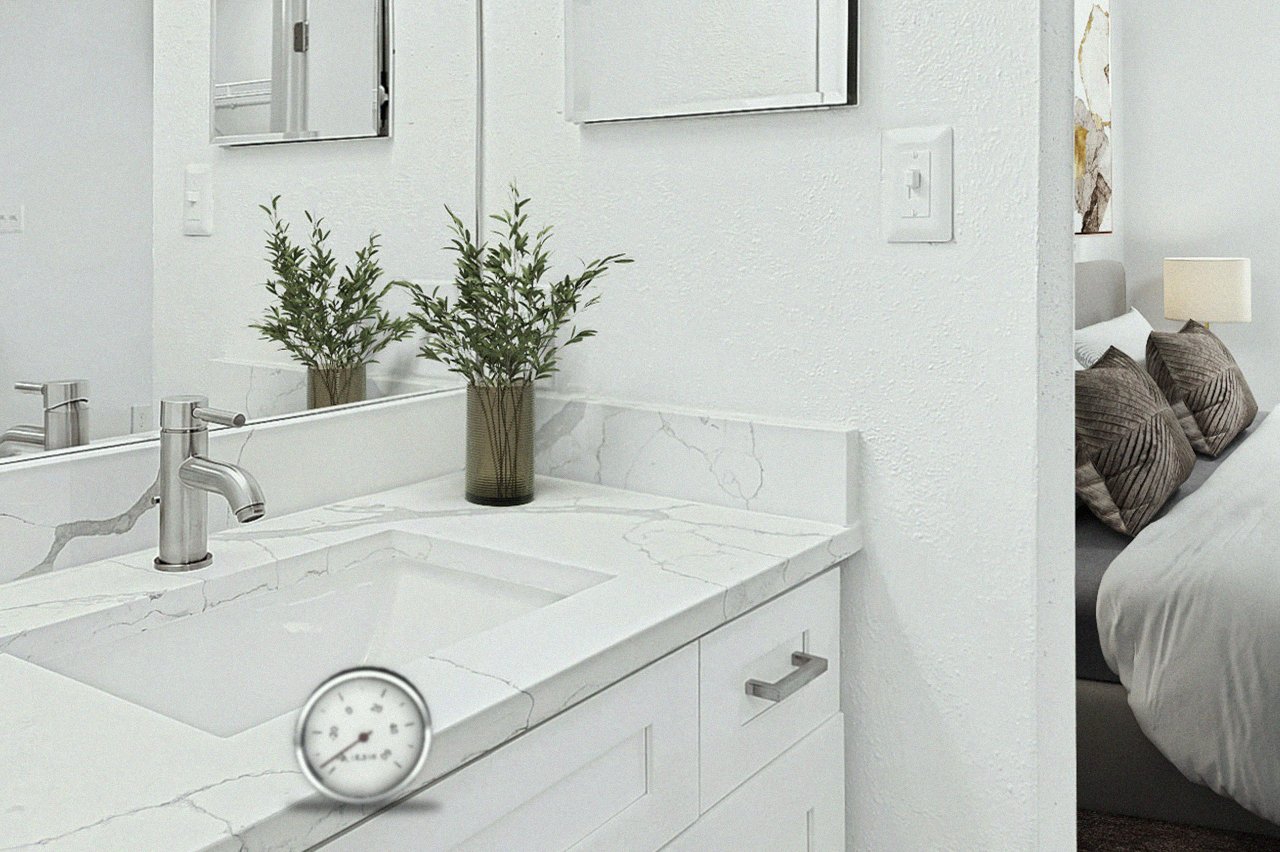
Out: value=-35 unit=°C
